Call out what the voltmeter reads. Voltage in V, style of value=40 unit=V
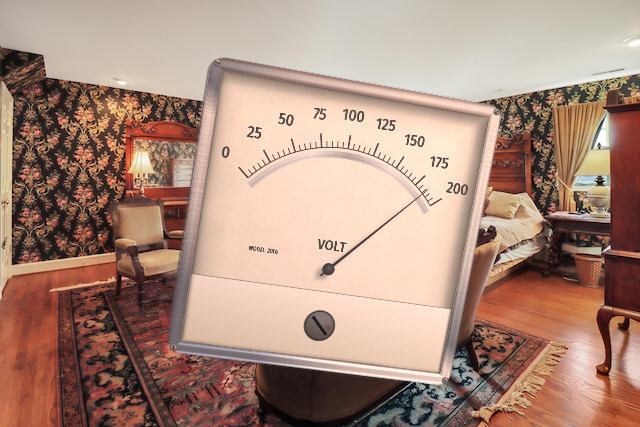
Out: value=185 unit=V
